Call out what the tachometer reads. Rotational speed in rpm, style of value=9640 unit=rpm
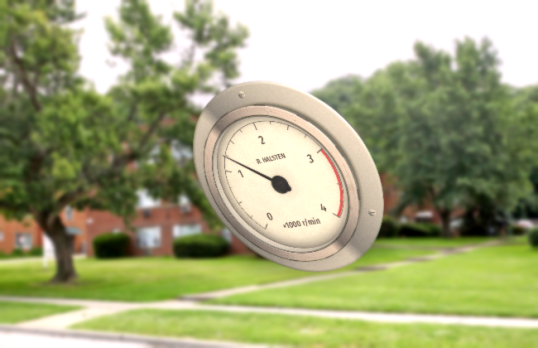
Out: value=1250 unit=rpm
